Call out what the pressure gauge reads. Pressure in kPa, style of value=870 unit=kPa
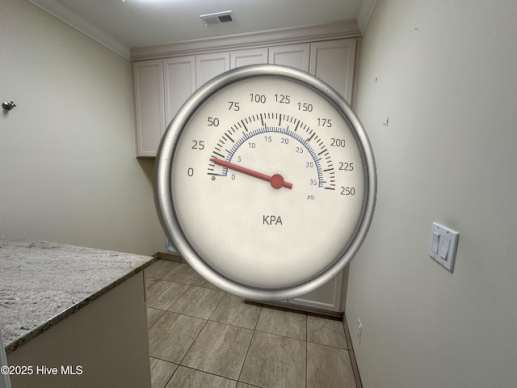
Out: value=15 unit=kPa
